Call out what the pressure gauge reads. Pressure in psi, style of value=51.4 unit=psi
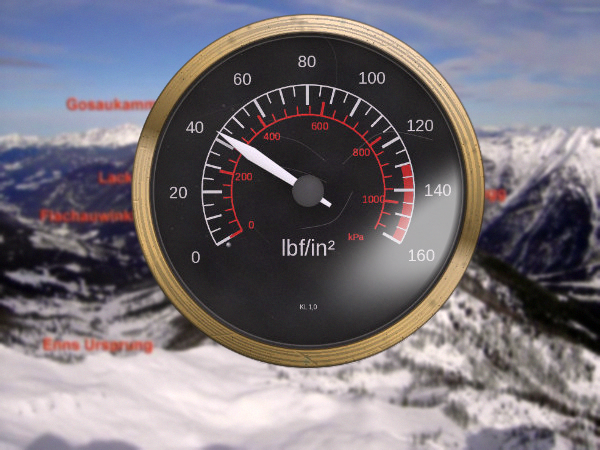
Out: value=42.5 unit=psi
